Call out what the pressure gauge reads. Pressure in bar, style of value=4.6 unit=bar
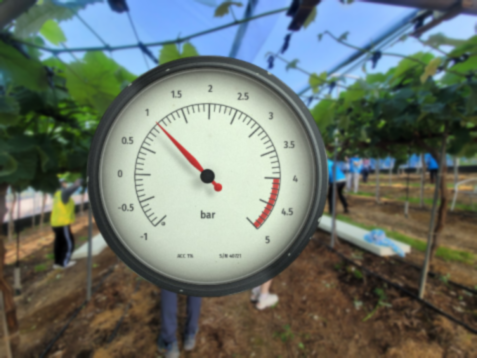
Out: value=1 unit=bar
